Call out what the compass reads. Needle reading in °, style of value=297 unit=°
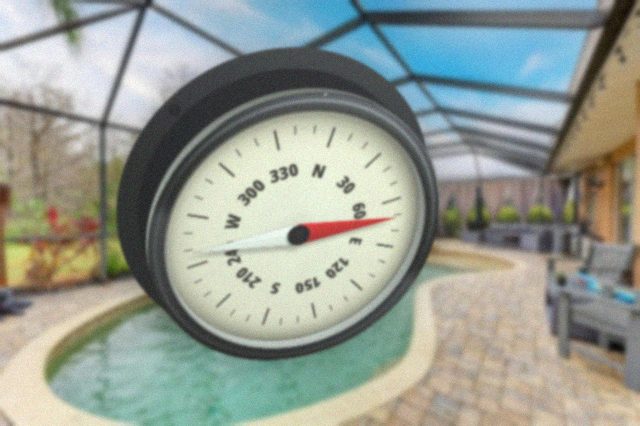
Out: value=70 unit=°
